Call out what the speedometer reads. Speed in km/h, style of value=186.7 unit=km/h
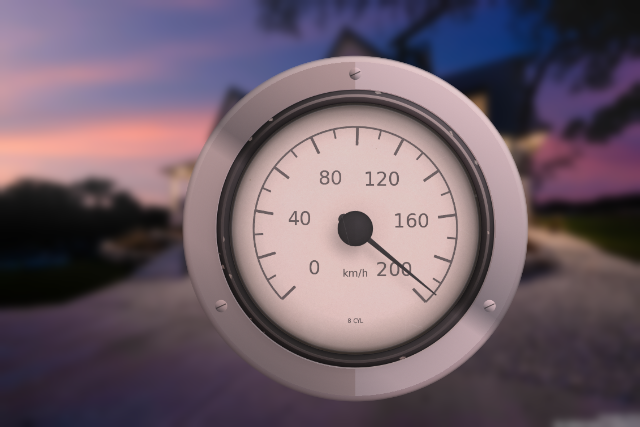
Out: value=195 unit=km/h
